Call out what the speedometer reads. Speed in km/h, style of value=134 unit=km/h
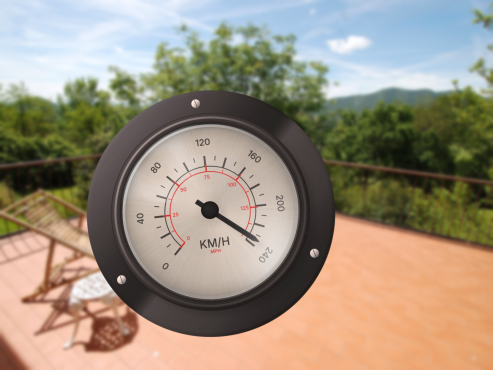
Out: value=235 unit=km/h
